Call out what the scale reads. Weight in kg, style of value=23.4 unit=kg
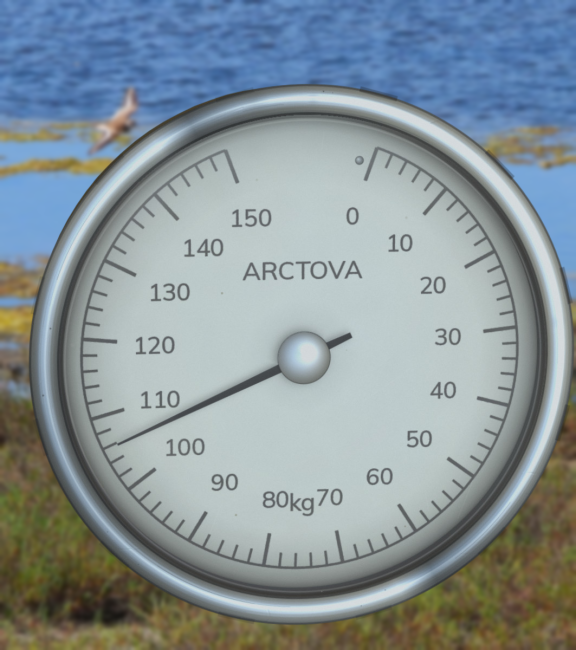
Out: value=106 unit=kg
